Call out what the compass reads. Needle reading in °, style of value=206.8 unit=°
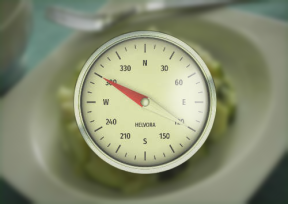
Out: value=300 unit=°
